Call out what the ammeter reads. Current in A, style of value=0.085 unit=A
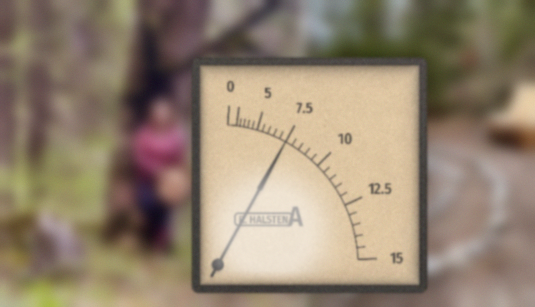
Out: value=7.5 unit=A
